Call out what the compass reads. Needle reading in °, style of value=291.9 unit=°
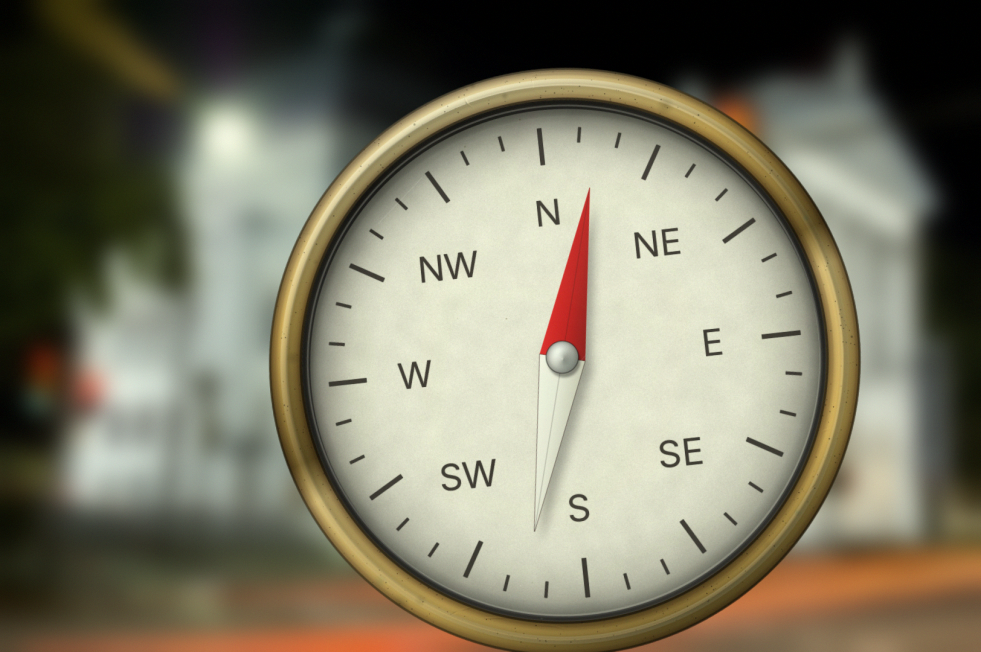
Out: value=15 unit=°
